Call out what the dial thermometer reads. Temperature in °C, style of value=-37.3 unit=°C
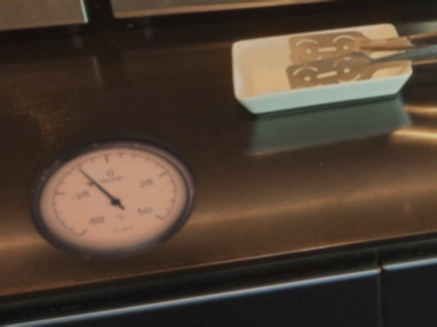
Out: value=-10 unit=°C
